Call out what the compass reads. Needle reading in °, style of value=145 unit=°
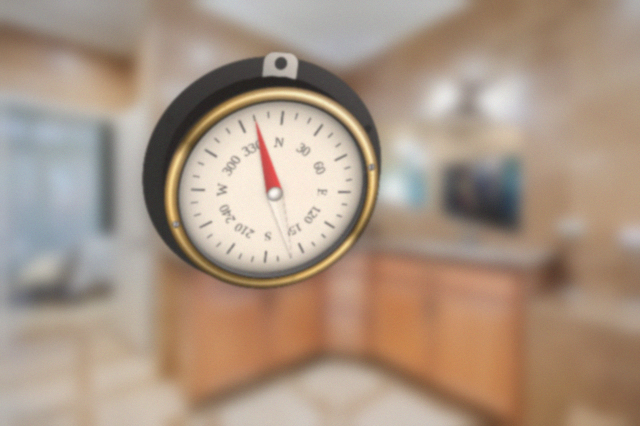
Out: value=340 unit=°
